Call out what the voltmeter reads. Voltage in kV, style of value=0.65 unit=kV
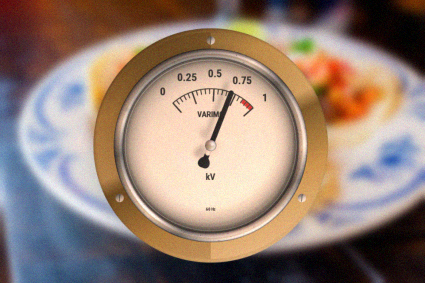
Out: value=0.7 unit=kV
